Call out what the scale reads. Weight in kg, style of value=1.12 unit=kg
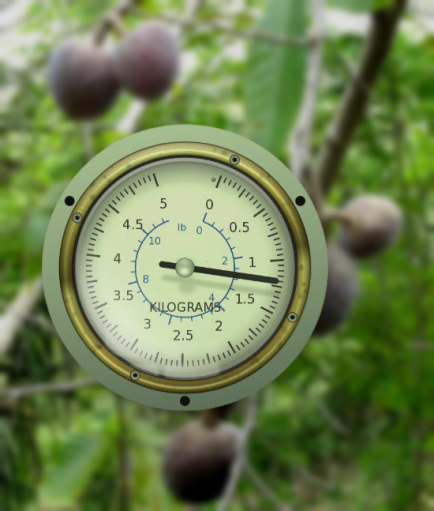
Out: value=1.2 unit=kg
